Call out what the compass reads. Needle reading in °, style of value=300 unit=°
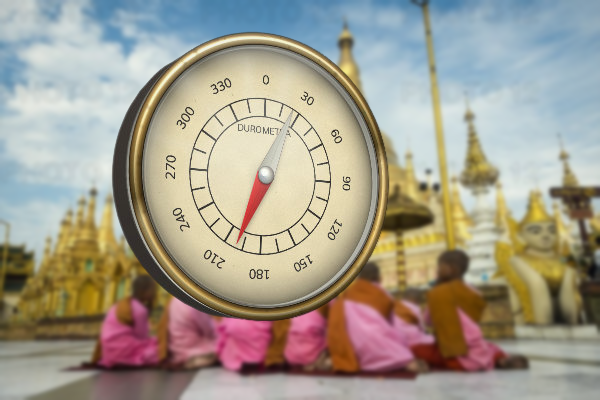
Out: value=202.5 unit=°
